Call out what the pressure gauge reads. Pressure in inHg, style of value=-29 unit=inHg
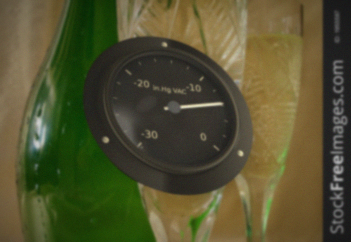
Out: value=-6 unit=inHg
